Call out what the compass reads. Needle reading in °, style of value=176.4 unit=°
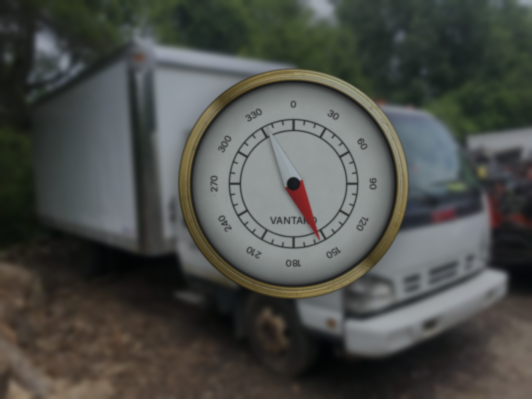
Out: value=155 unit=°
